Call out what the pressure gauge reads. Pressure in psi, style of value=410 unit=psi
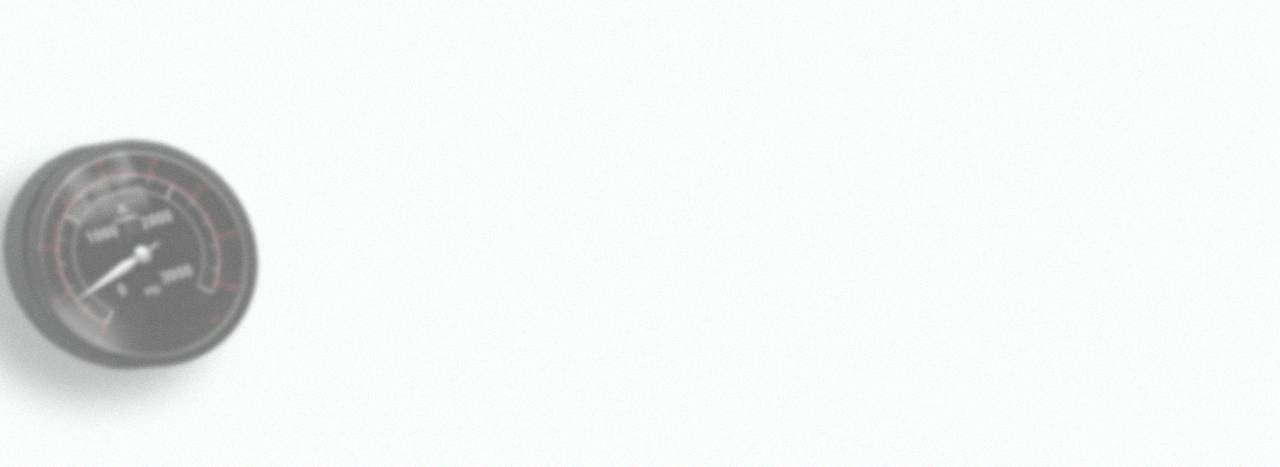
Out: value=300 unit=psi
